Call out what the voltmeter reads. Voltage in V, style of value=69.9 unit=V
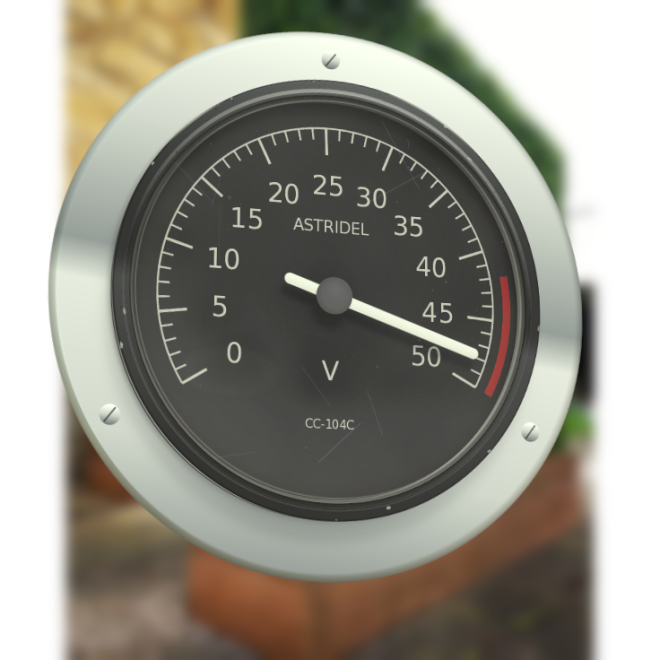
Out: value=48 unit=V
